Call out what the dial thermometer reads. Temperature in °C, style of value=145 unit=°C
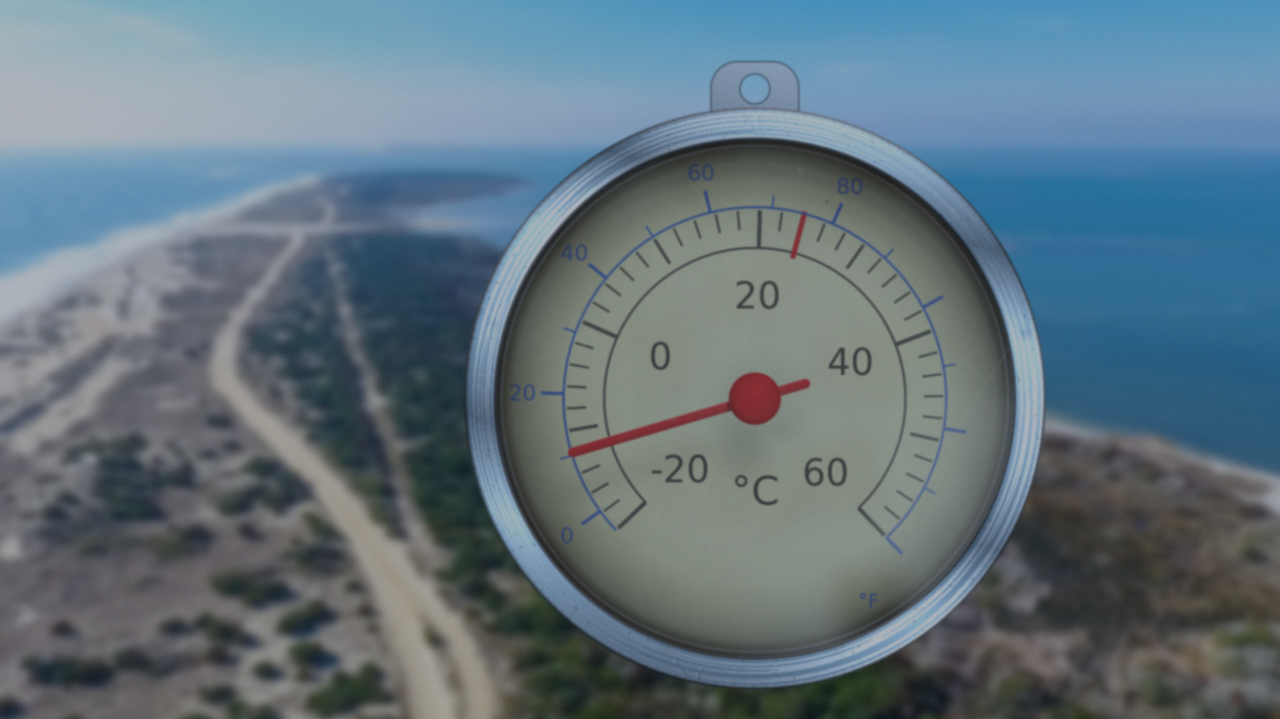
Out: value=-12 unit=°C
